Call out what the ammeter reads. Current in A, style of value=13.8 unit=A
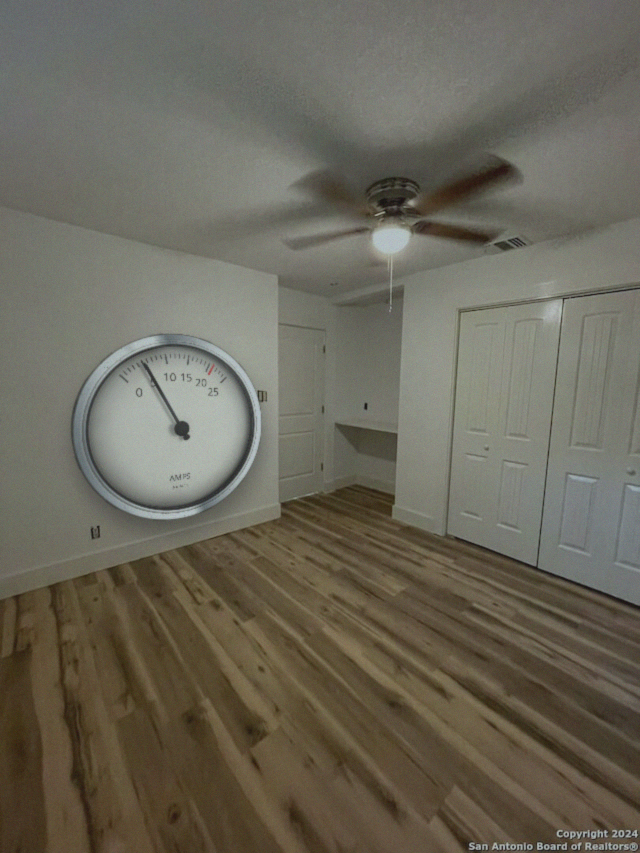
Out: value=5 unit=A
